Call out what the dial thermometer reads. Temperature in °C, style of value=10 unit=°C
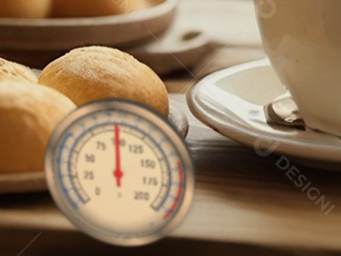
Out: value=100 unit=°C
